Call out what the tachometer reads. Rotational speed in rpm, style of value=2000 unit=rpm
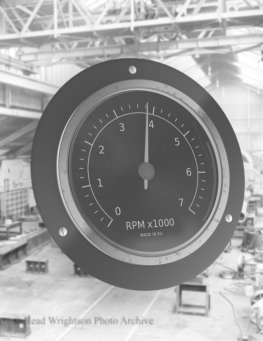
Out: value=3800 unit=rpm
